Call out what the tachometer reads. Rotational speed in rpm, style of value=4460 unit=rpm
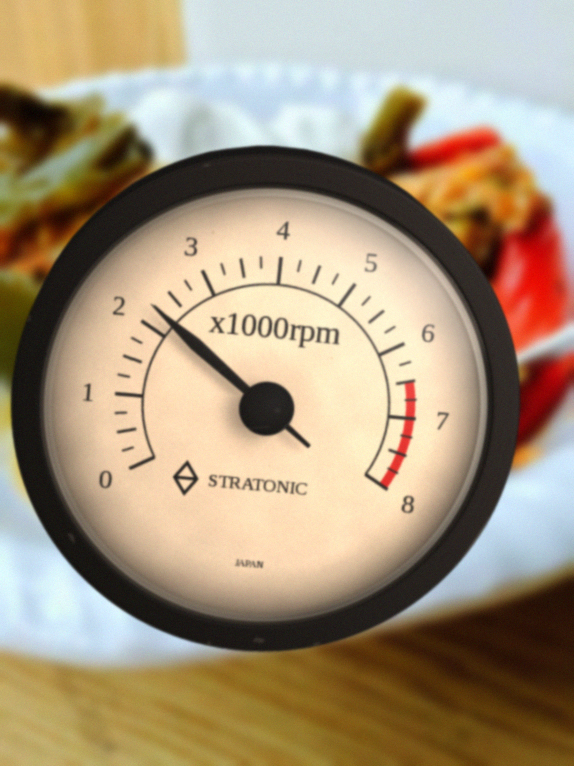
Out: value=2250 unit=rpm
